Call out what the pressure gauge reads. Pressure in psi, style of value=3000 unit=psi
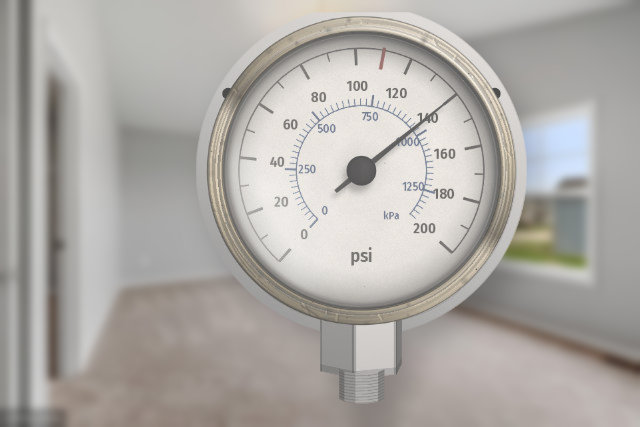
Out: value=140 unit=psi
